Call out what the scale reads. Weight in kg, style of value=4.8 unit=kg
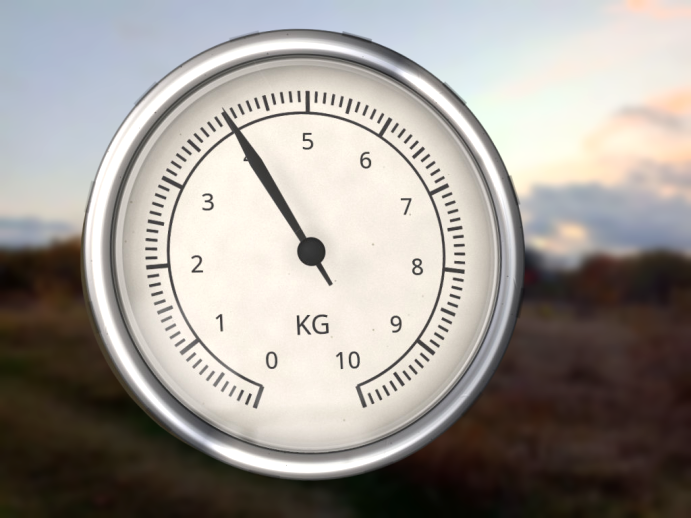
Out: value=4 unit=kg
